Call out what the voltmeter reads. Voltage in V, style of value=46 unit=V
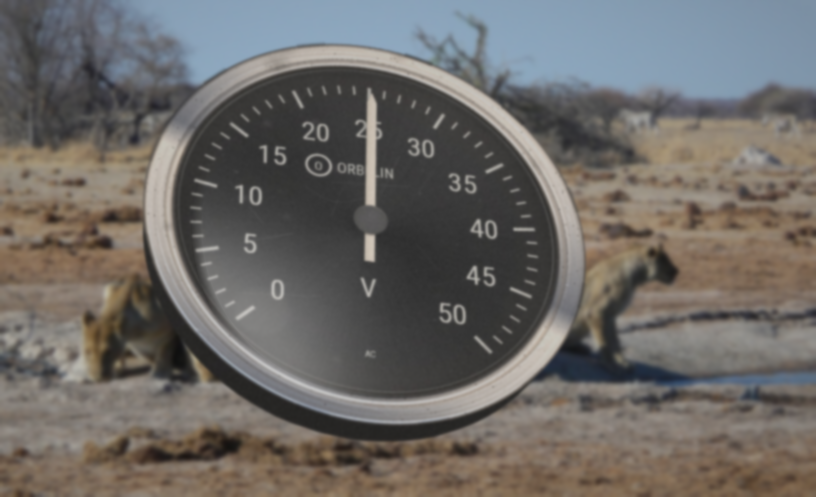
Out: value=25 unit=V
